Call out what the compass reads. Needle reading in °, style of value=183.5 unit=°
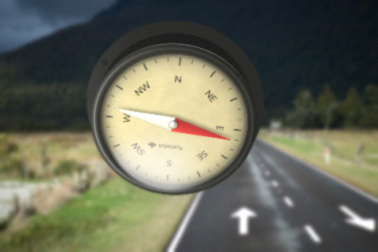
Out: value=100 unit=°
